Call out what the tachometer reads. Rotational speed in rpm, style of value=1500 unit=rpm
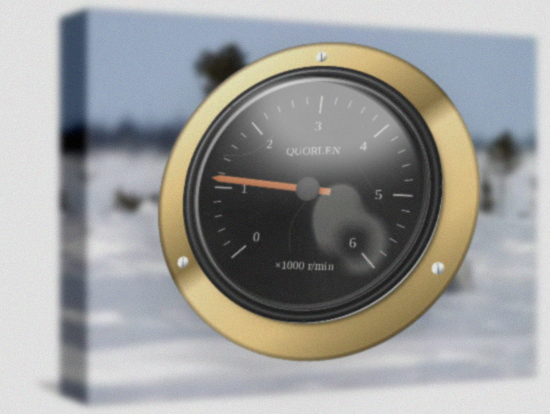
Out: value=1100 unit=rpm
